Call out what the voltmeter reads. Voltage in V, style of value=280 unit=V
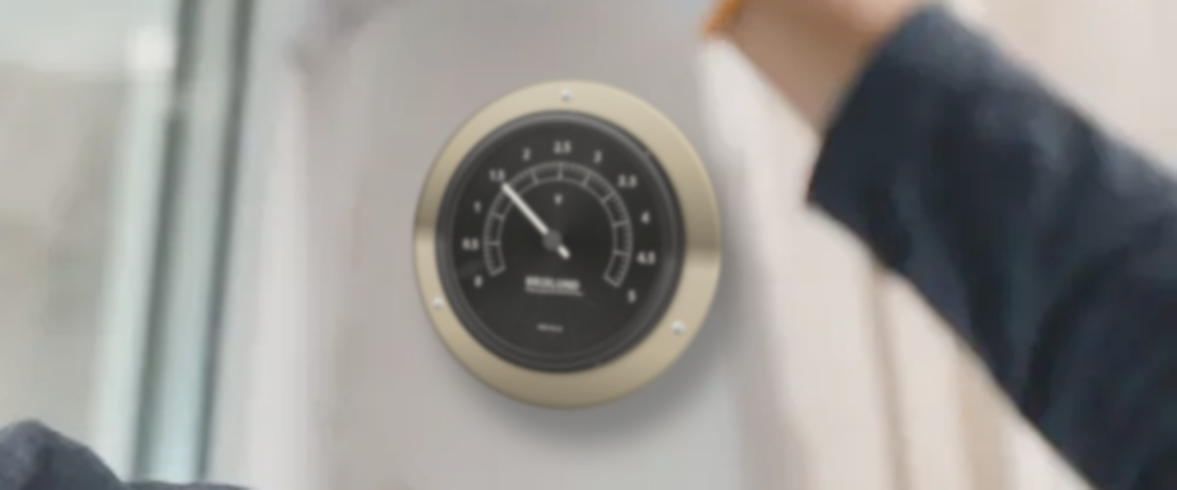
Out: value=1.5 unit=V
